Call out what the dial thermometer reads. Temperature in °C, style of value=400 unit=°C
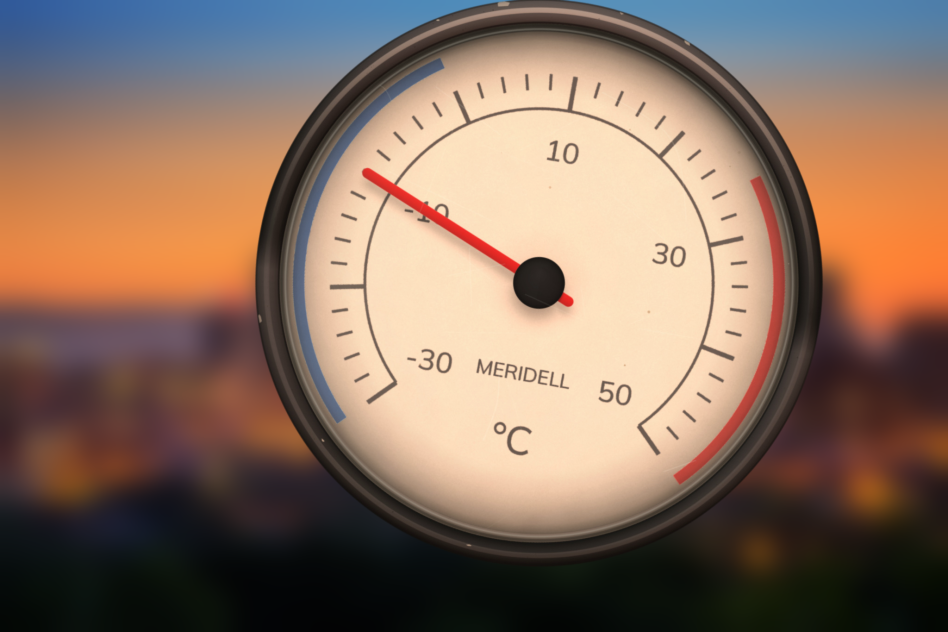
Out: value=-10 unit=°C
